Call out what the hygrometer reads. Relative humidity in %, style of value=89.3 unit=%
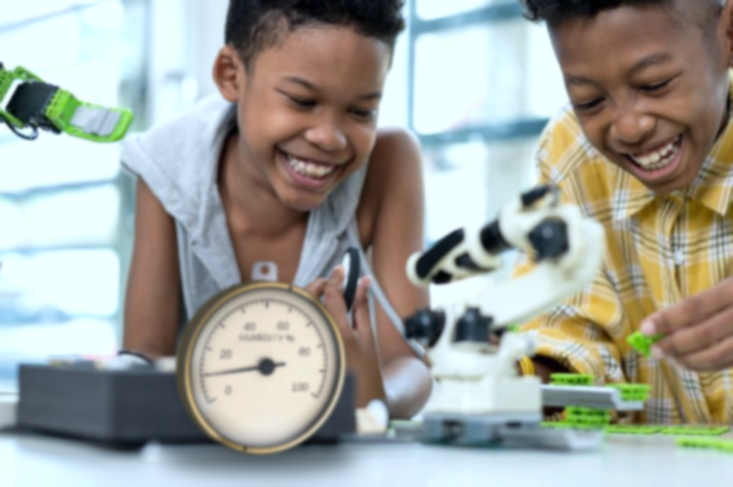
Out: value=10 unit=%
